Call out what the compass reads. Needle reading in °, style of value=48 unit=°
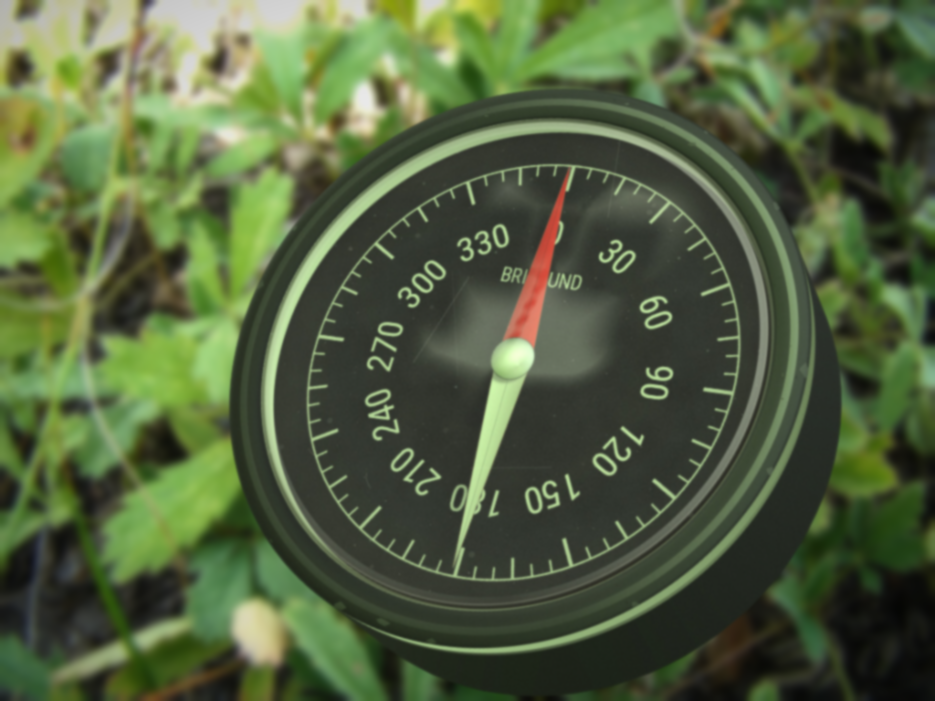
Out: value=0 unit=°
